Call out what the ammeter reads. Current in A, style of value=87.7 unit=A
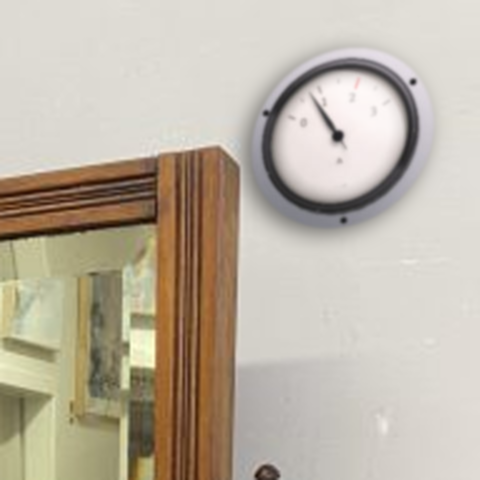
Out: value=0.75 unit=A
